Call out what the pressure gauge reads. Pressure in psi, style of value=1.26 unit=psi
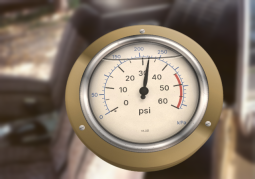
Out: value=32.5 unit=psi
